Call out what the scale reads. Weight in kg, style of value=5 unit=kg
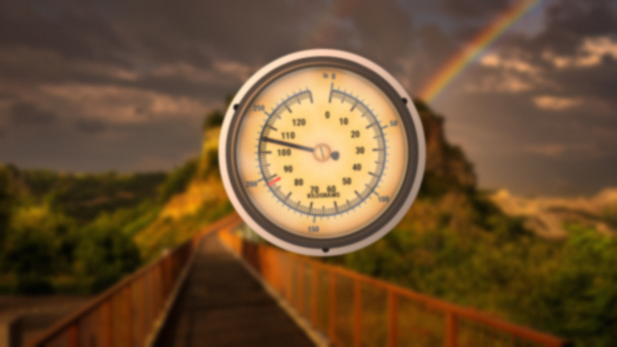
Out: value=105 unit=kg
